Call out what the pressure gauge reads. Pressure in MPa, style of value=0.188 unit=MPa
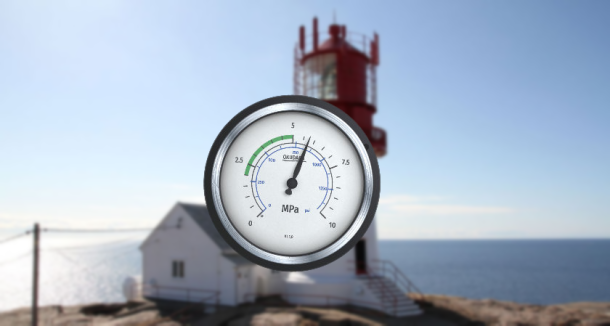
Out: value=5.75 unit=MPa
